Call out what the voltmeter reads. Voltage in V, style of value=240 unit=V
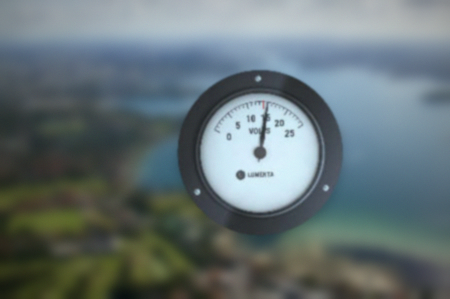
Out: value=15 unit=V
